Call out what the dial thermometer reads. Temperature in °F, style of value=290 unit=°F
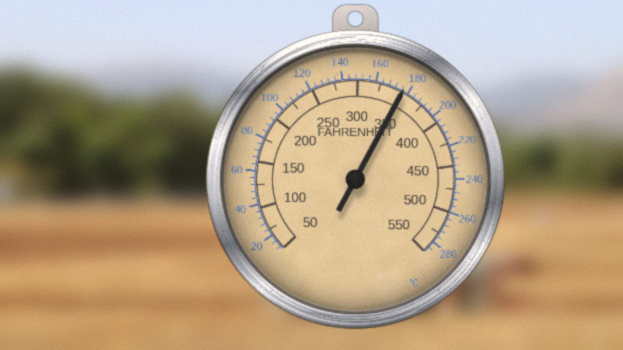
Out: value=350 unit=°F
